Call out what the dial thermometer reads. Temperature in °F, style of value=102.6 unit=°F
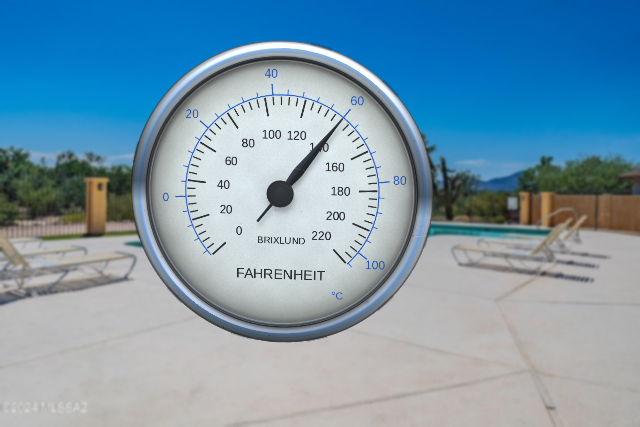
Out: value=140 unit=°F
